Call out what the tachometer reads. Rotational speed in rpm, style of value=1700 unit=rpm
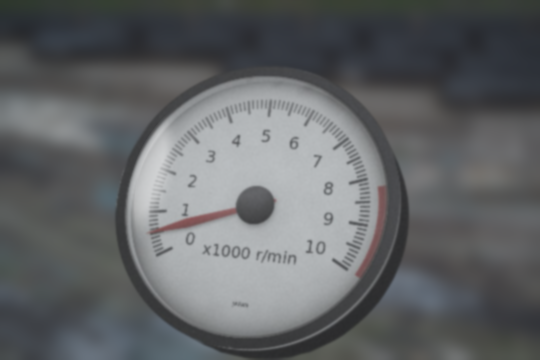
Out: value=500 unit=rpm
